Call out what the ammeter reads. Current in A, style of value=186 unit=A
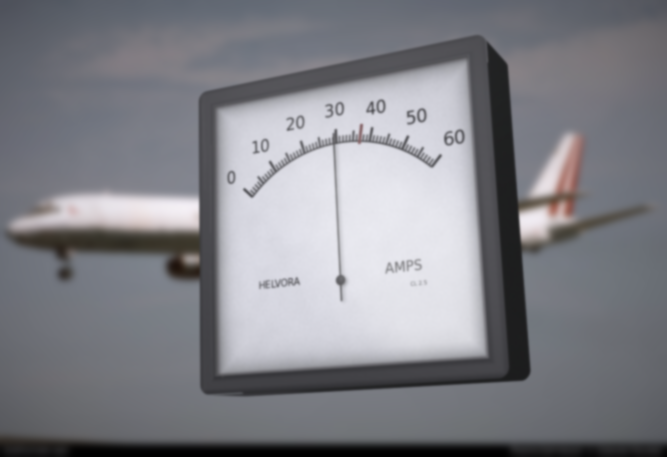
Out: value=30 unit=A
